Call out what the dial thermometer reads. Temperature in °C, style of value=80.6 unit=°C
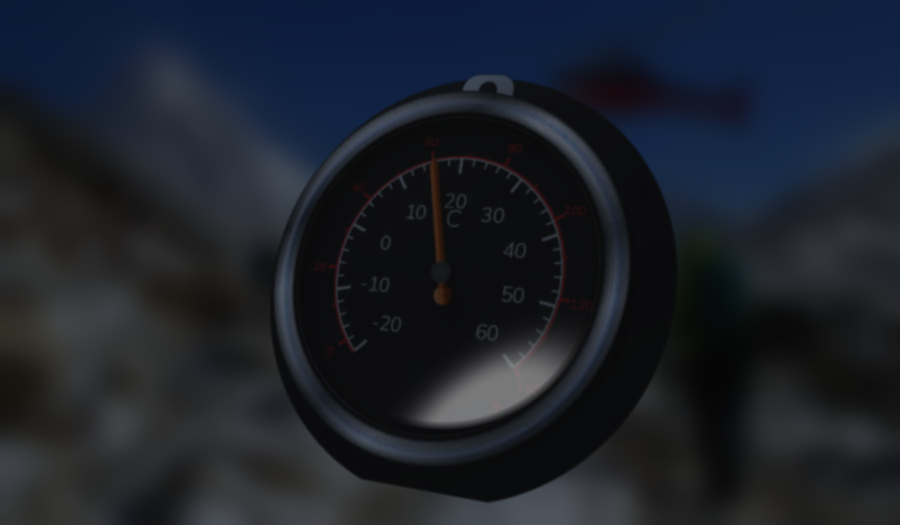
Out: value=16 unit=°C
